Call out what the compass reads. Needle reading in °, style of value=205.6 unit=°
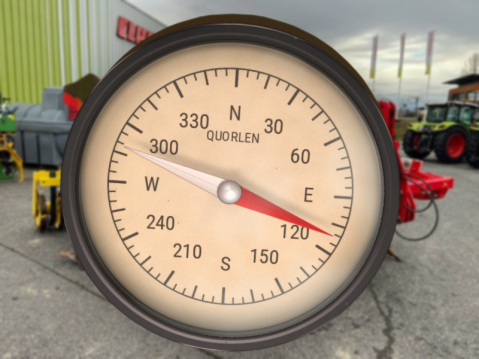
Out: value=110 unit=°
